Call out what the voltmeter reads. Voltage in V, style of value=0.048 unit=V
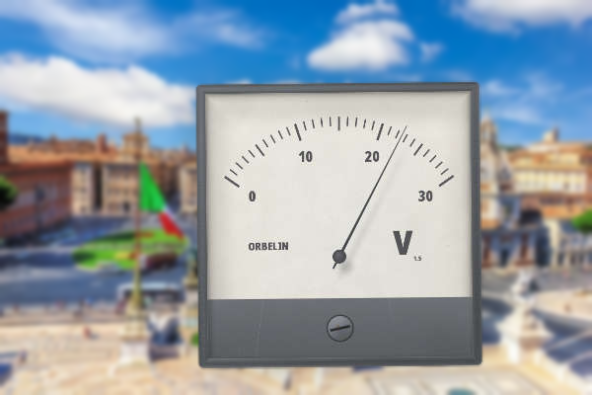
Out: value=22.5 unit=V
